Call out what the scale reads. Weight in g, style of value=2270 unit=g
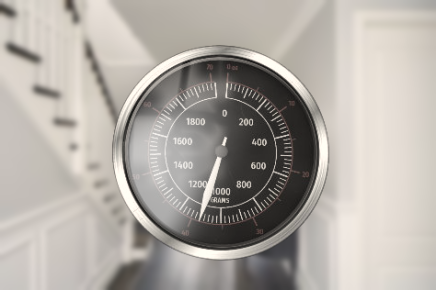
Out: value=1100 unit=g
